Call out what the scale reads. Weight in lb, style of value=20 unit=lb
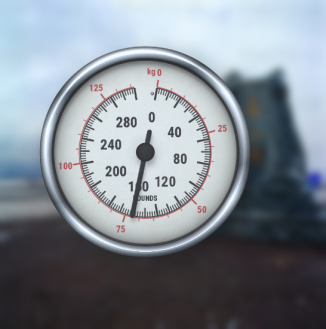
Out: value=160 unit=lb
